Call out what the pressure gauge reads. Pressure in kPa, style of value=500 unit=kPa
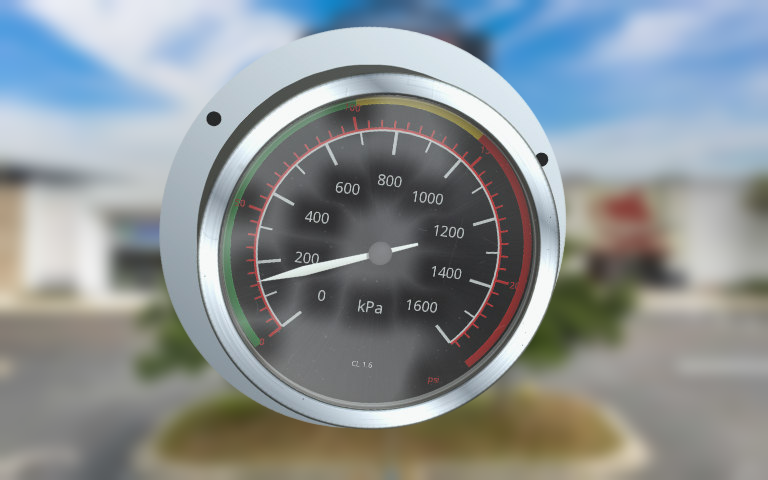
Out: value=150 unit=kPa
